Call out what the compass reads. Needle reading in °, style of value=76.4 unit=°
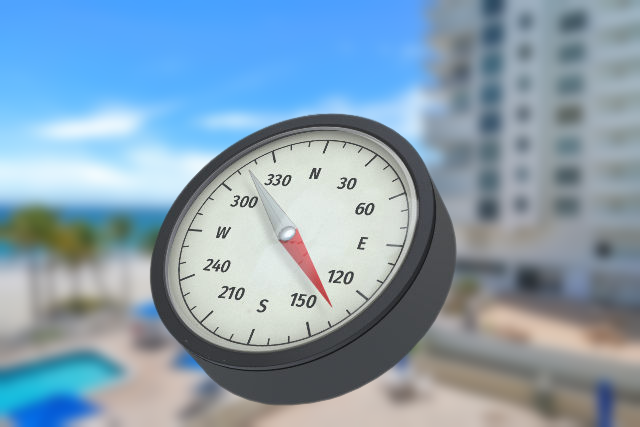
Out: value=135 unit=°
